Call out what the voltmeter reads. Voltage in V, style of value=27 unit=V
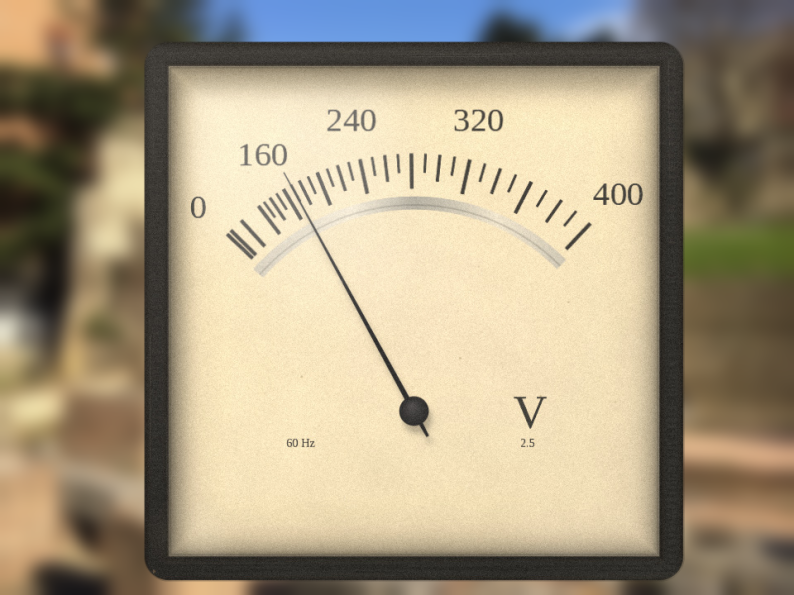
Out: value=170 unit=V
